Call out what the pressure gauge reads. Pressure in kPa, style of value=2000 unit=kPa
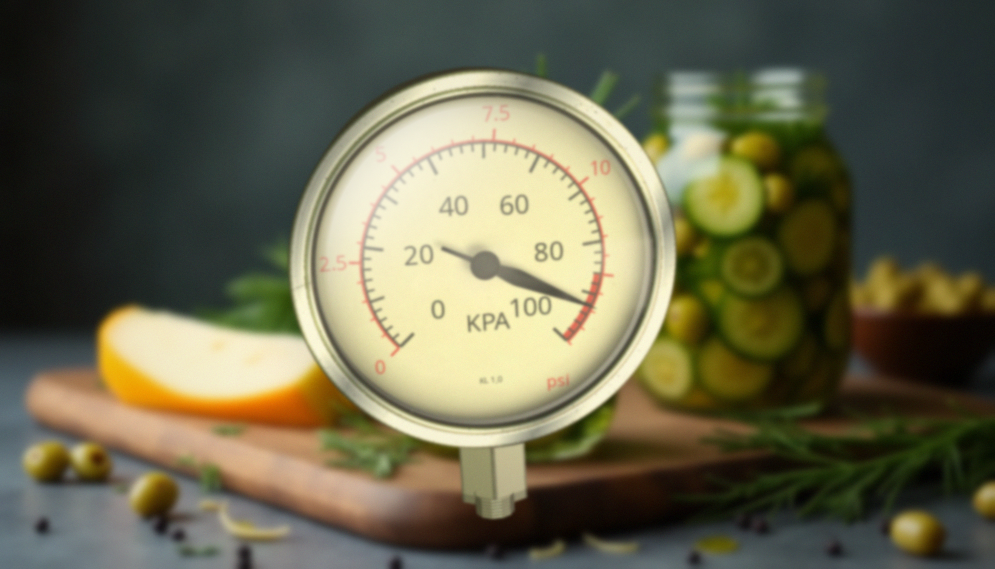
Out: value=92 unit=kPa
